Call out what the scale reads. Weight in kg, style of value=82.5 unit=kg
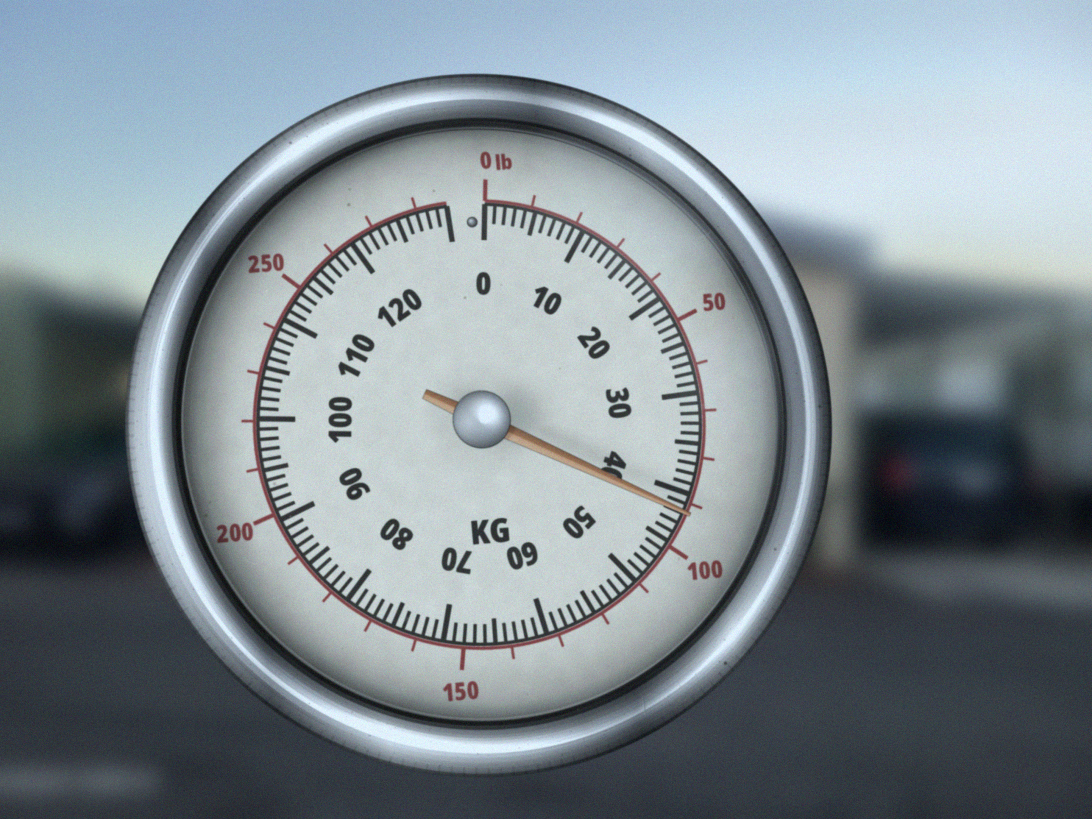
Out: value=42 unit=kg
